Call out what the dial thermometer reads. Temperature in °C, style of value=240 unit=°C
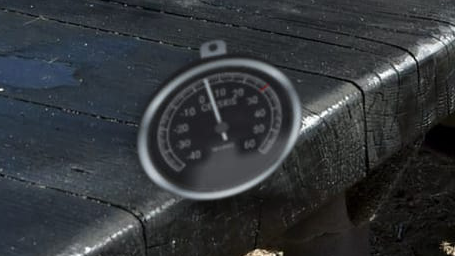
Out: value=5 unit=°C
